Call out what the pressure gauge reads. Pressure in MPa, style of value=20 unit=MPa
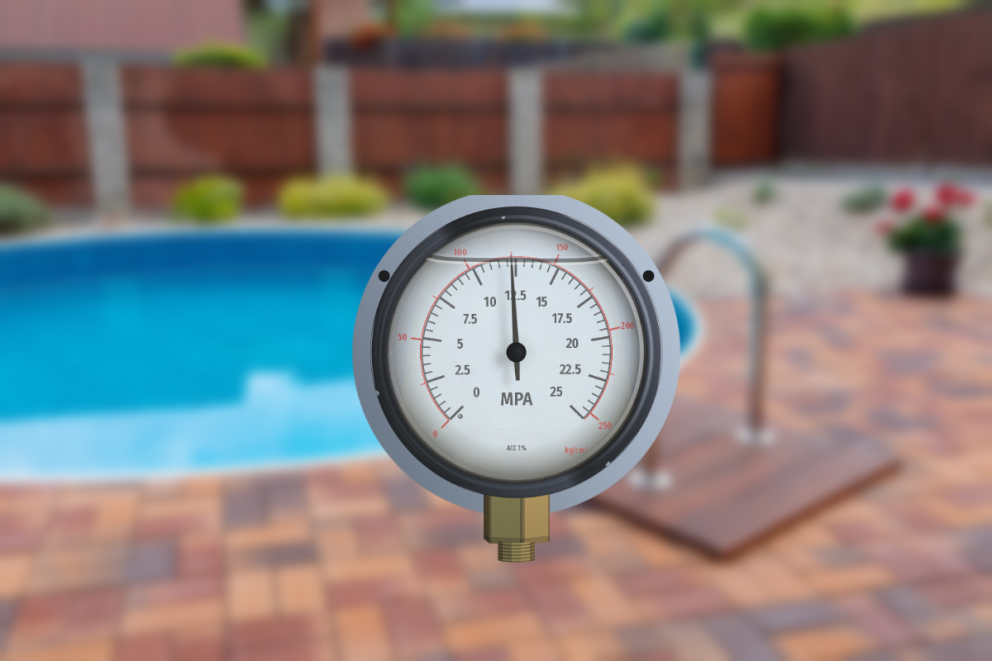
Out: value=12.25 unit=MPa
